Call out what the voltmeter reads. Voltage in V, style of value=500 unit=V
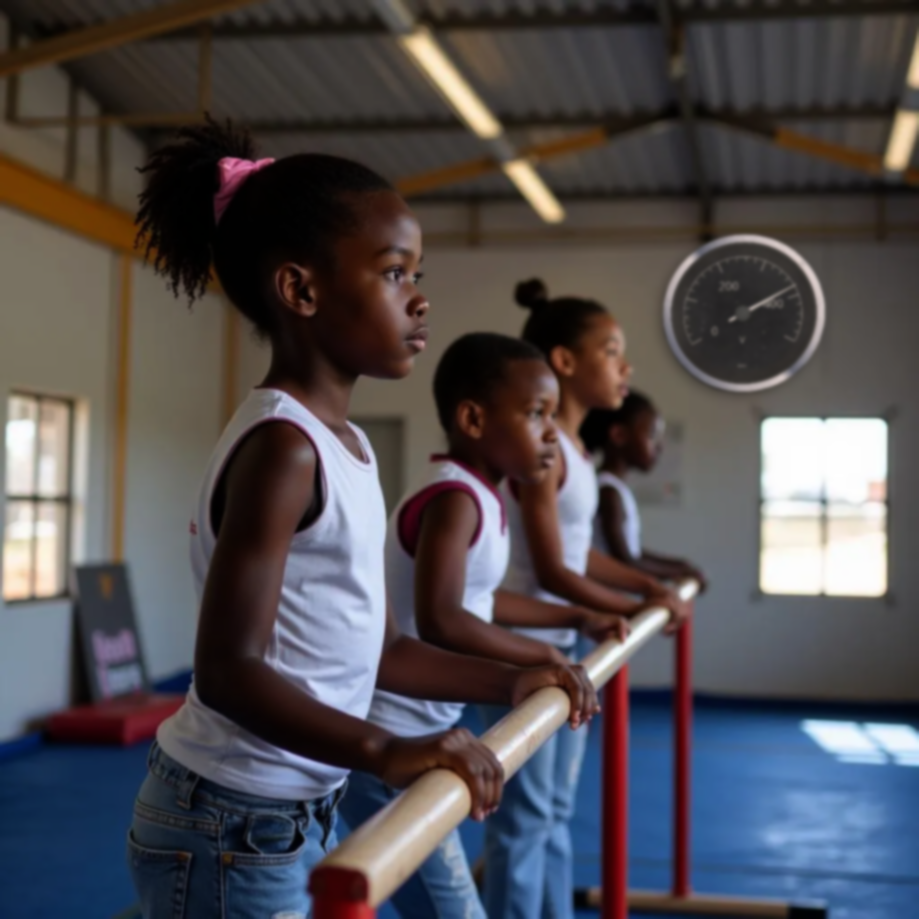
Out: value=380 unit=V
